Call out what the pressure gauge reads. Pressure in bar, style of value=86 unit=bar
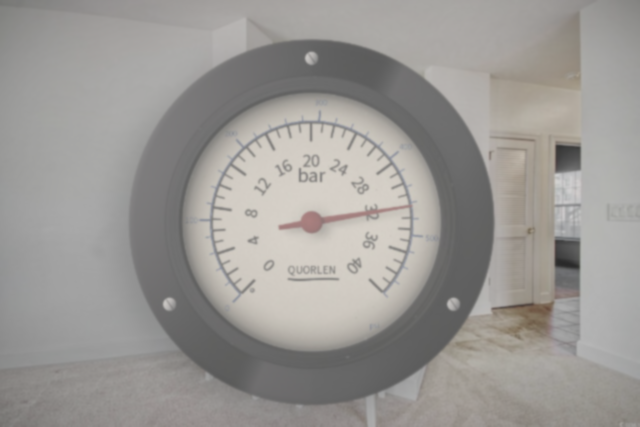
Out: value=32 unit=bar
